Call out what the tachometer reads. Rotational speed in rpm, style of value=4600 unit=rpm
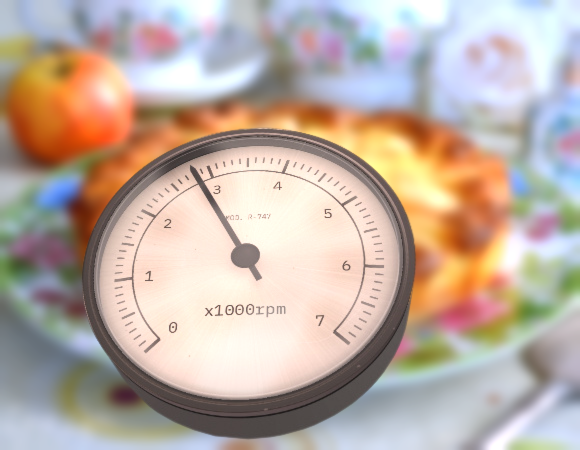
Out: value=2800 unit=rpm
